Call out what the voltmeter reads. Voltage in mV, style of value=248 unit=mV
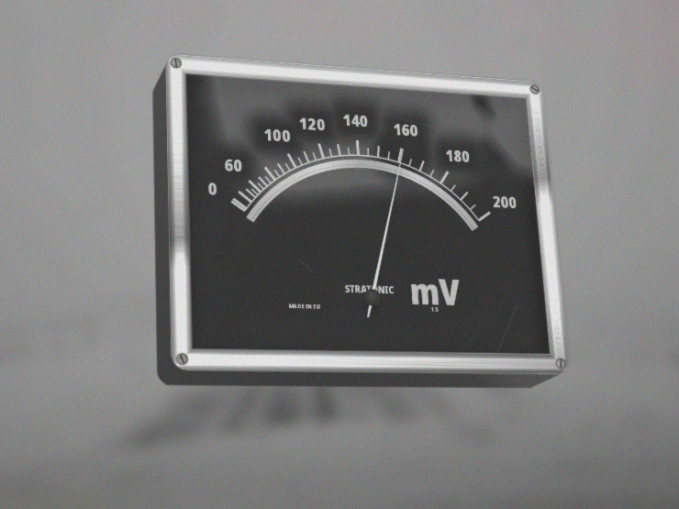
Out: value=160 unit=mV
